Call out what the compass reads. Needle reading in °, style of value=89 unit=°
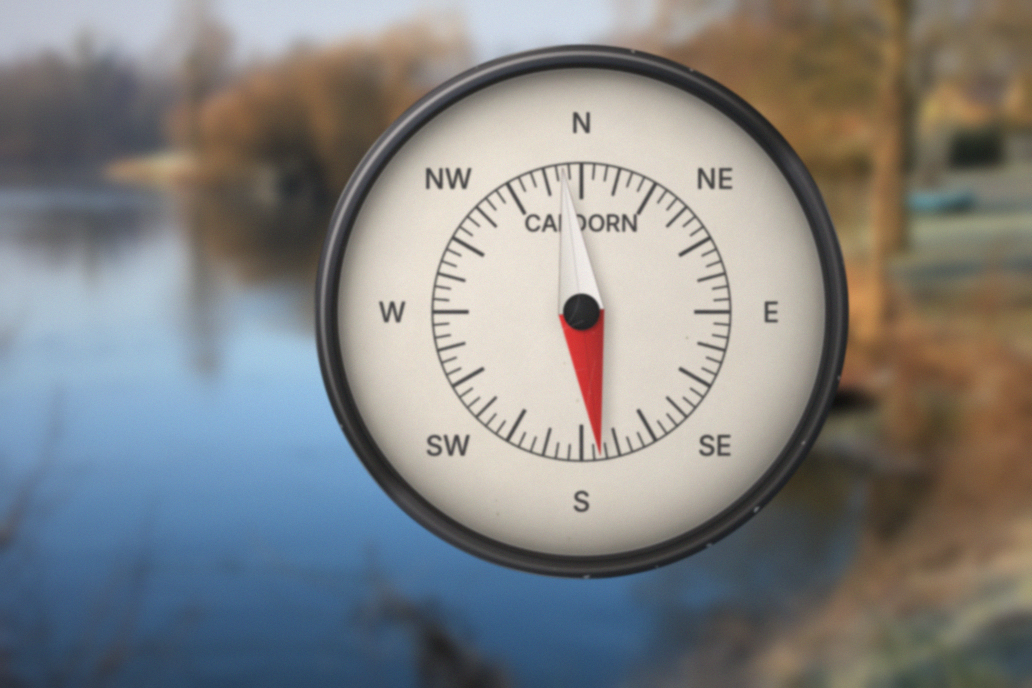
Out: value=172.5 unit=°
